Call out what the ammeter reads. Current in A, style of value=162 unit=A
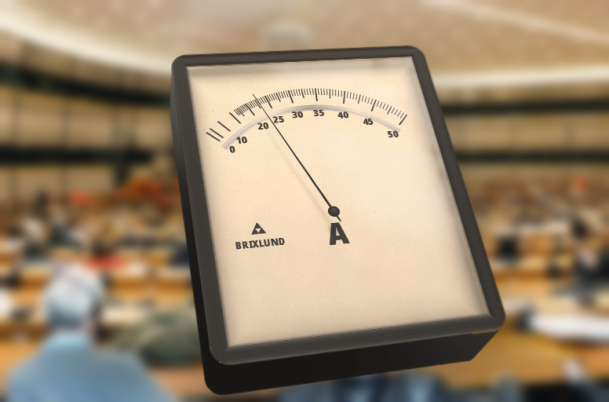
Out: value=22.5 unit=A
